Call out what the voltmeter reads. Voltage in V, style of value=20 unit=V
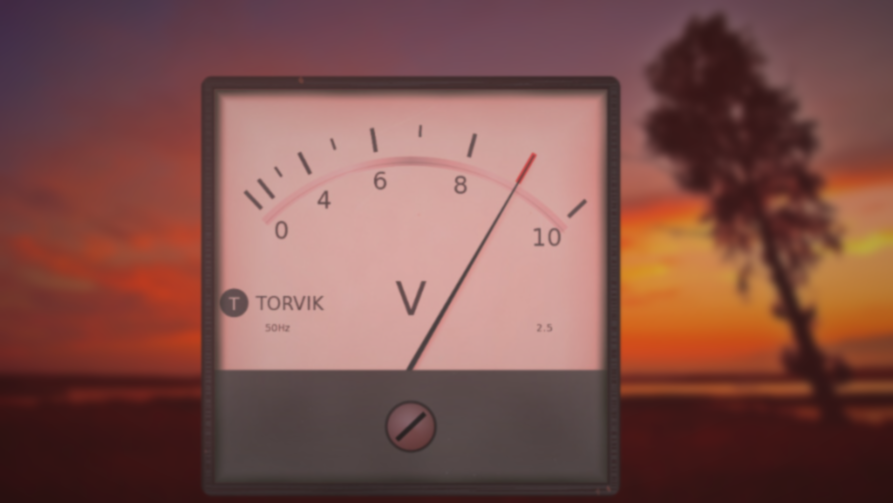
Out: value=9 unit=V
